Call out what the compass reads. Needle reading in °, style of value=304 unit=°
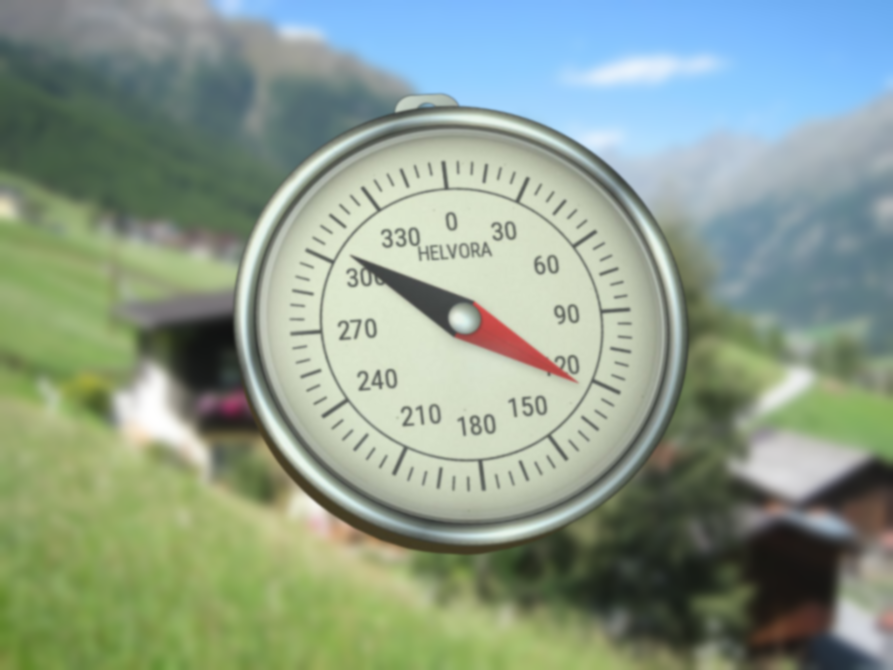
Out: value=125 unit=°
